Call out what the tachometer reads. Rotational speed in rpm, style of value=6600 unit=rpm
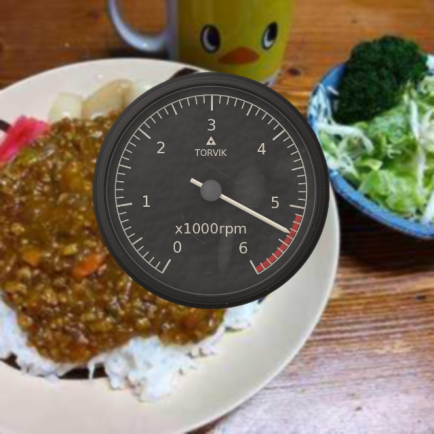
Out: value=5350 unit=rpm
